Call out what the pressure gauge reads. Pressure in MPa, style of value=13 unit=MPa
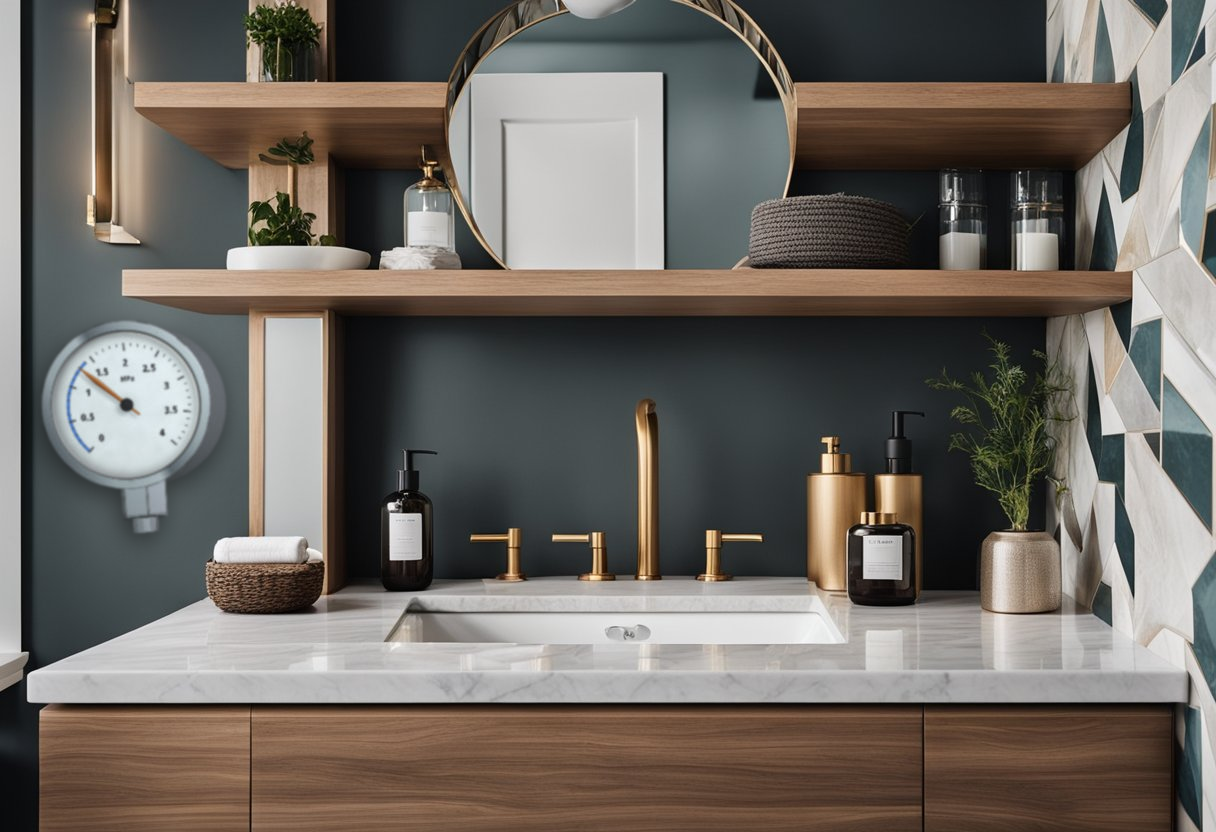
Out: value=1.3 unit=MPa
